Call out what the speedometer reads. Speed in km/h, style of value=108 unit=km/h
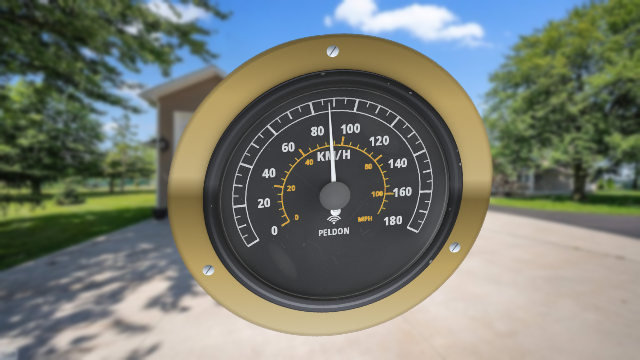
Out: value=87.5 unit=km/h
